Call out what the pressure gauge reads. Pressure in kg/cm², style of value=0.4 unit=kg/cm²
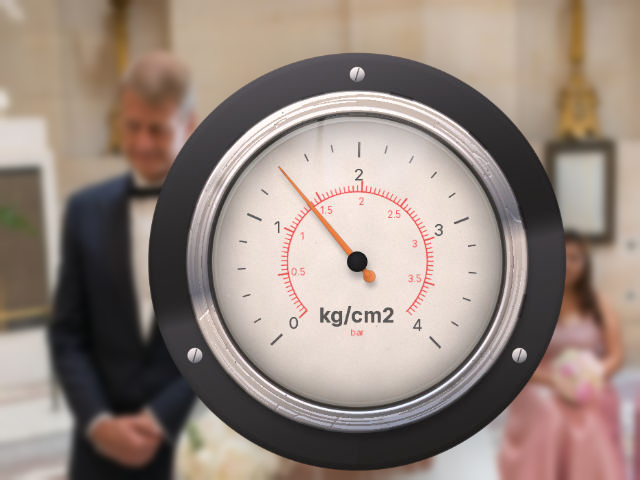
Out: value=1.4 unit=kg/cm²
